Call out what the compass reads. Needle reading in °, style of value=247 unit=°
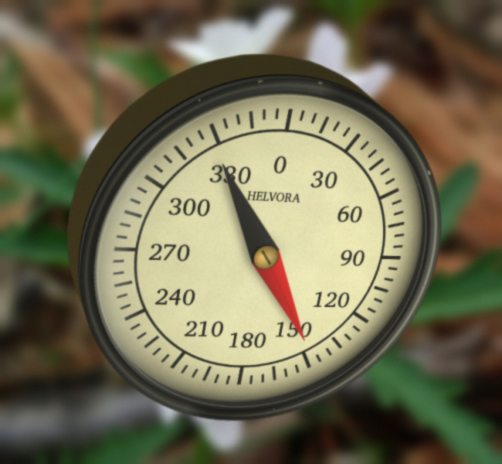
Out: value=147.5 unit=°
